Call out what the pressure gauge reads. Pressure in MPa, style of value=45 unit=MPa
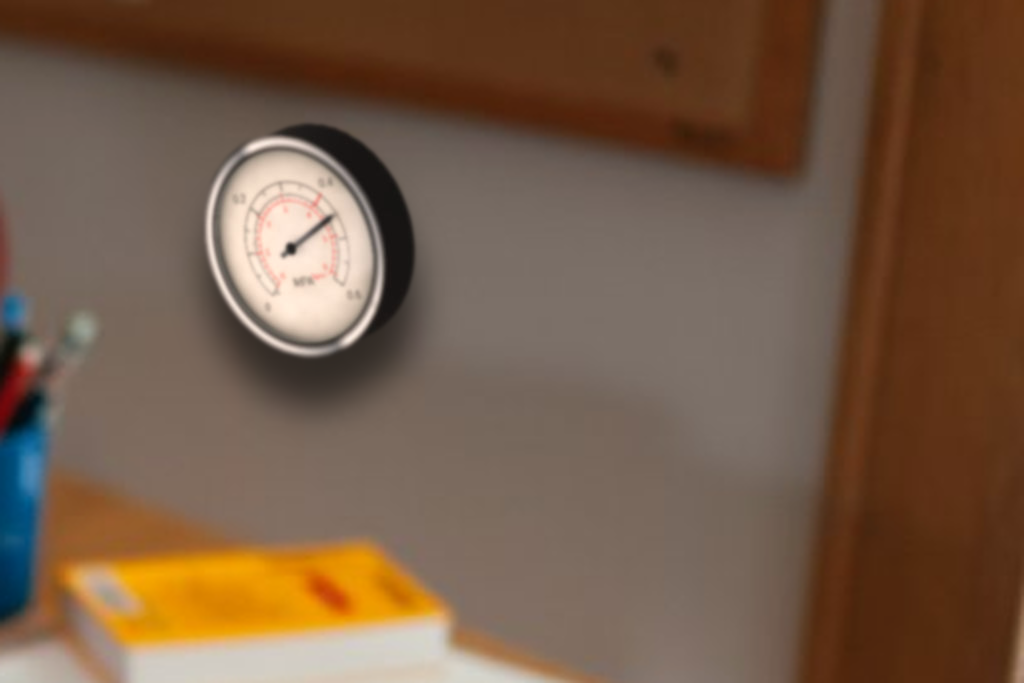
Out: value=0.45 unit=MPa
